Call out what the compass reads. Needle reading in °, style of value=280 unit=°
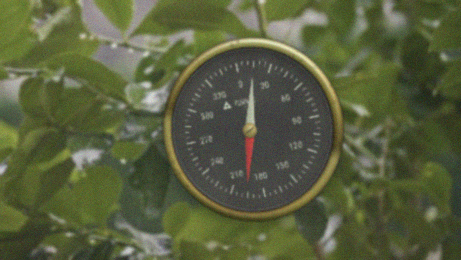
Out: value=195 unit=°
